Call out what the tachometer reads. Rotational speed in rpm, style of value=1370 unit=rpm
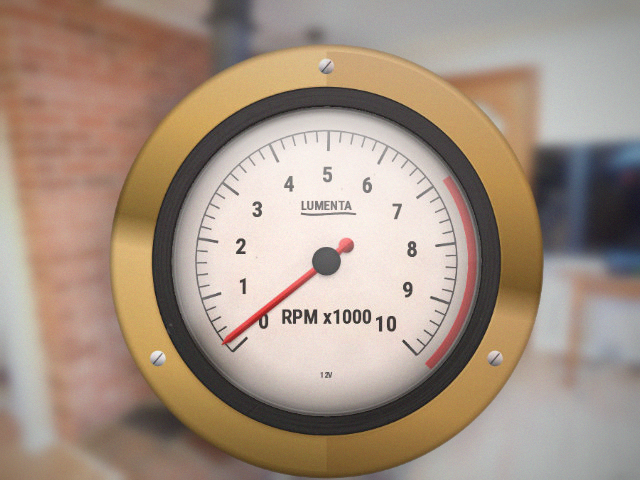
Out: value=200 unit=rpm
